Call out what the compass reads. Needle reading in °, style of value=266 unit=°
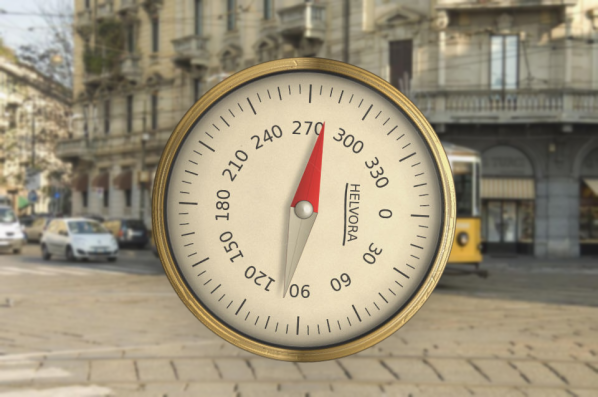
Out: value=280 unit=°
